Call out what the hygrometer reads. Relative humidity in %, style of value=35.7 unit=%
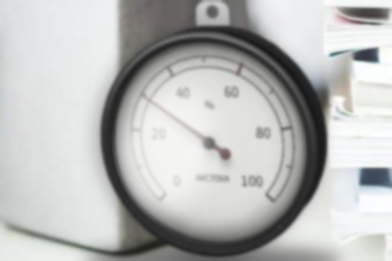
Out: value=30 unit=%
